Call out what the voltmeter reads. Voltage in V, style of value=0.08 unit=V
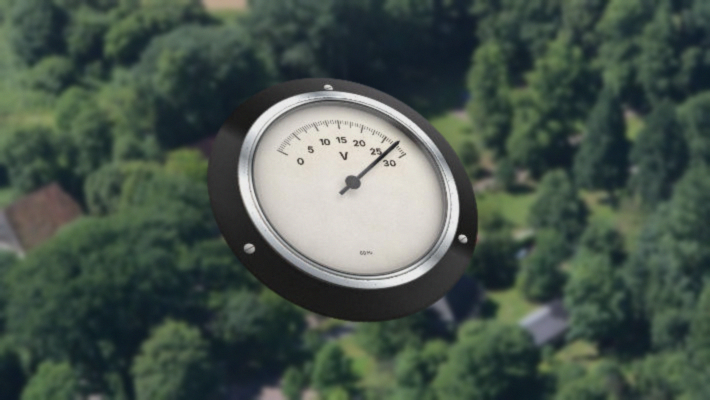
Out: value=27.5 unit=V
